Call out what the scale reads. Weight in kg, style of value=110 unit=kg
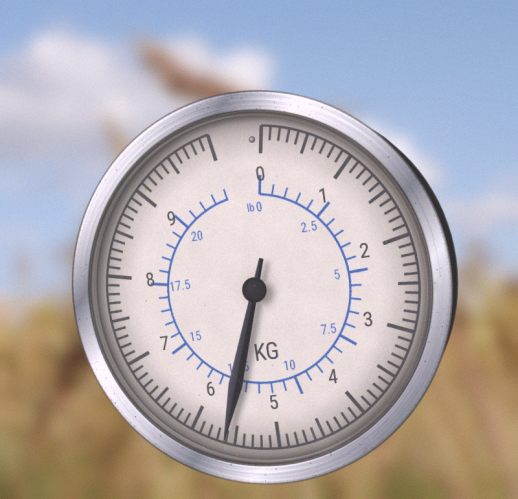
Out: value=5.6 unit=kg
